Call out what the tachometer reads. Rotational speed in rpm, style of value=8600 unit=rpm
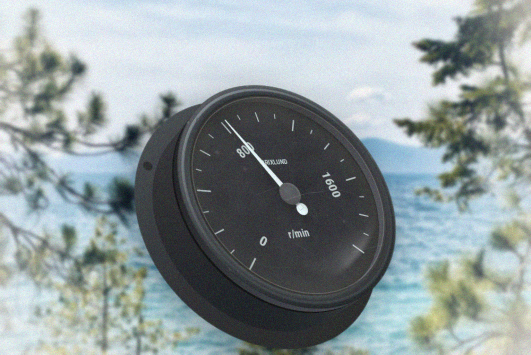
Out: value=800 unit=rpm
